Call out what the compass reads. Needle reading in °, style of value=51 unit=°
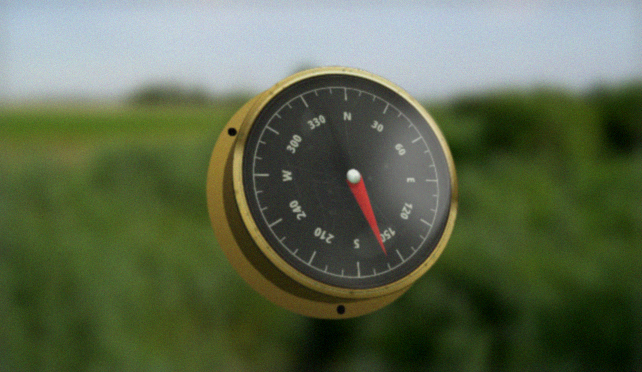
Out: value=160 unit=°
